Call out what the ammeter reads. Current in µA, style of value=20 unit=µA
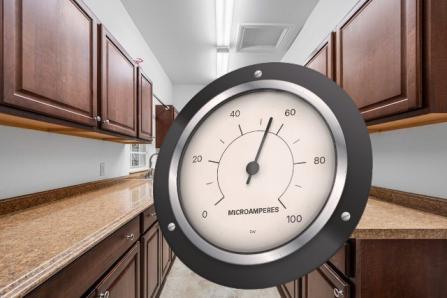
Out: value=55 unit=µA
